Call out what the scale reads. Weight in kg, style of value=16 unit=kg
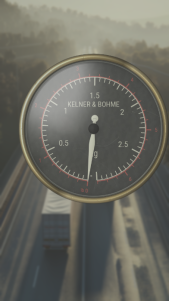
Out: value=0 unit=kg
